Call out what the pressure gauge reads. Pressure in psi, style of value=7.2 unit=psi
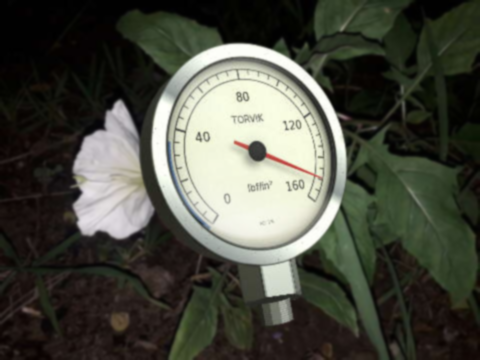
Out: value=150 unit=psi
